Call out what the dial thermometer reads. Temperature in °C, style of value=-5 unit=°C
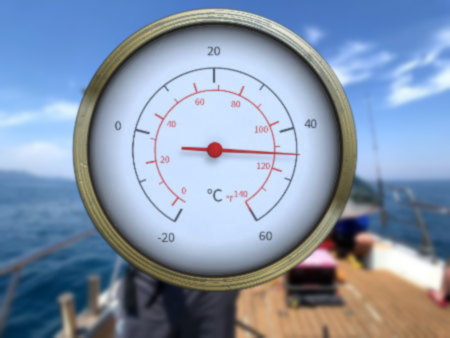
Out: value=45 unit=°C
